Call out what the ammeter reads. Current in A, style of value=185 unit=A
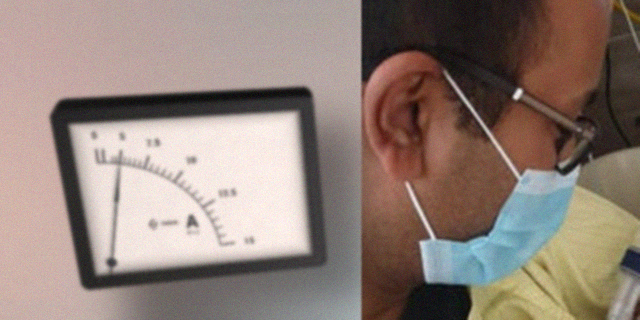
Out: value=5 unit=A
